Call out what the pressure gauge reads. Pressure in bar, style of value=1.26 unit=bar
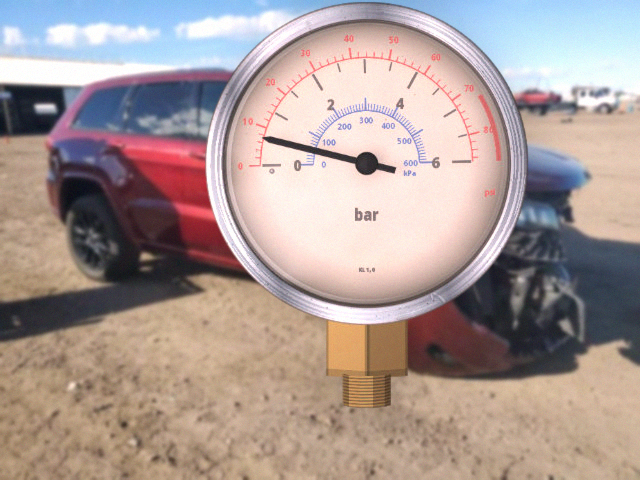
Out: value=0.5 unit=bar
